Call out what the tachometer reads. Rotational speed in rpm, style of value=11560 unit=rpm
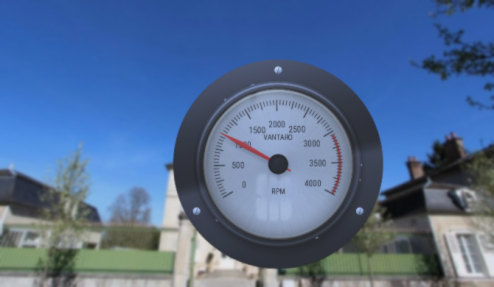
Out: value=1000 unit=rpm
